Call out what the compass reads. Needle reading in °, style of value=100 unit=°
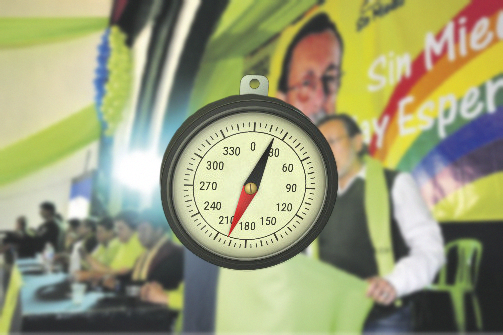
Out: value=200 unit=°
